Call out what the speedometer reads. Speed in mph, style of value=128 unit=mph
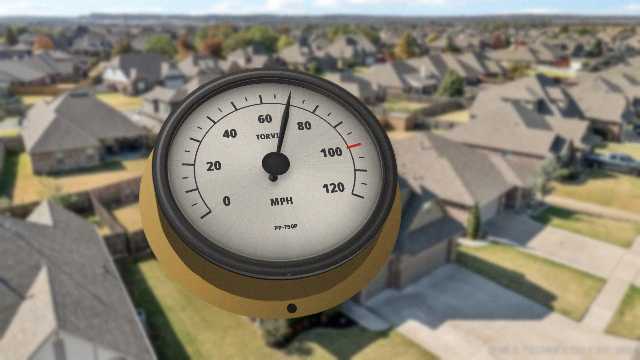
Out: value=70 unit=mph
